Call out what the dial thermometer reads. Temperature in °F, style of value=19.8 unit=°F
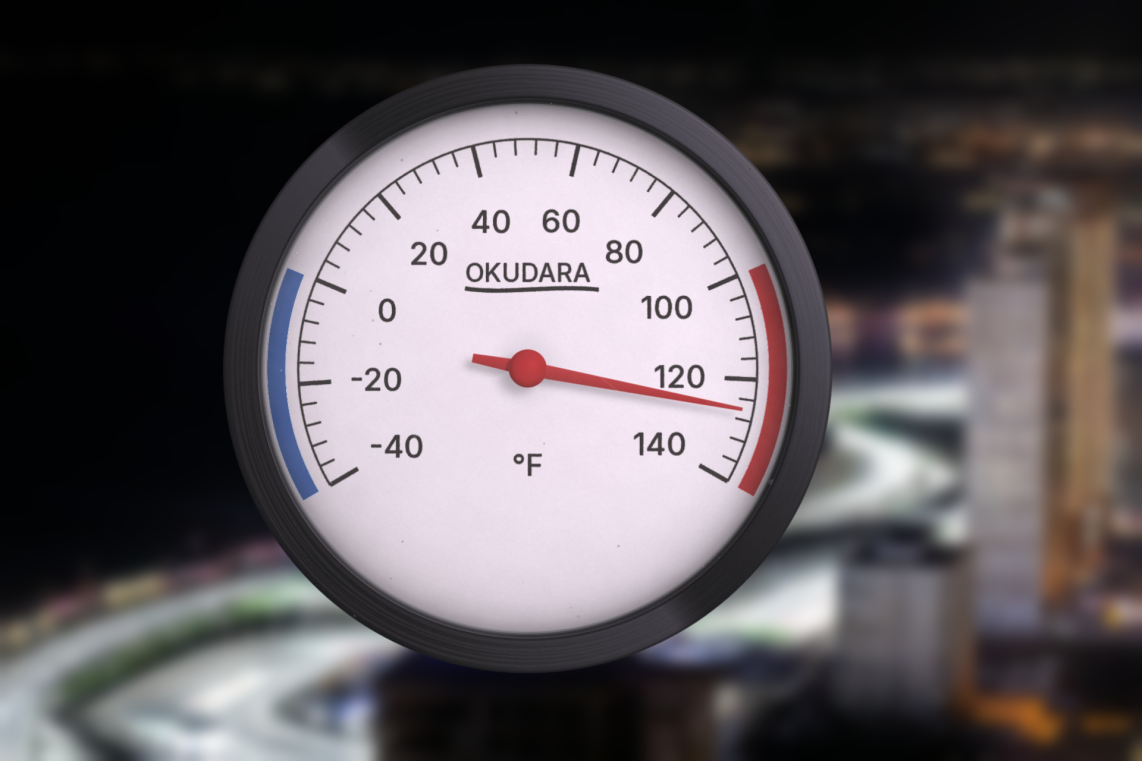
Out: value=126 unit=°F
